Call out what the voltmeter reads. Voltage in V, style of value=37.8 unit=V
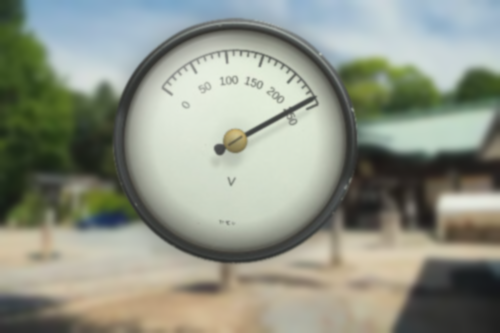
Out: value=240 unit=V
